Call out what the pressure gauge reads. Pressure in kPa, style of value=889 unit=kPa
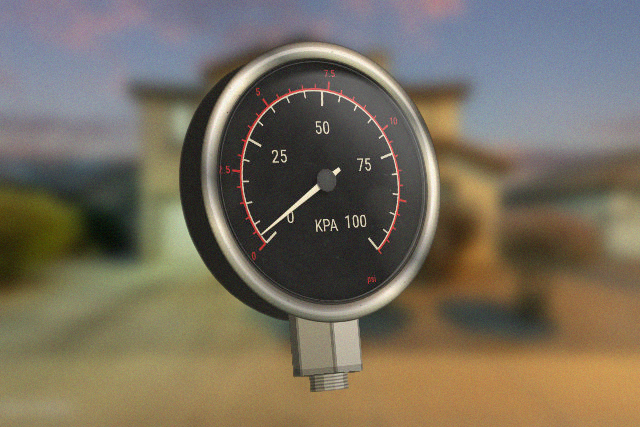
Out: value=2.5 unit=kPa
